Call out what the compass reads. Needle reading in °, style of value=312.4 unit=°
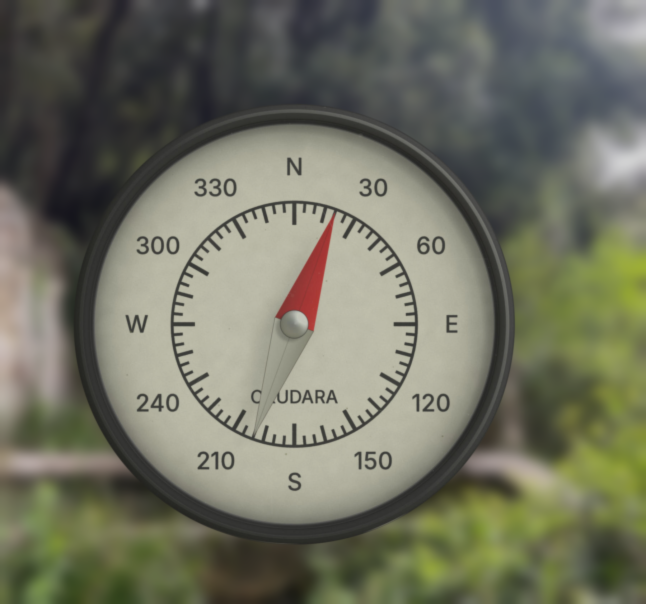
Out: value=20 unit=°
